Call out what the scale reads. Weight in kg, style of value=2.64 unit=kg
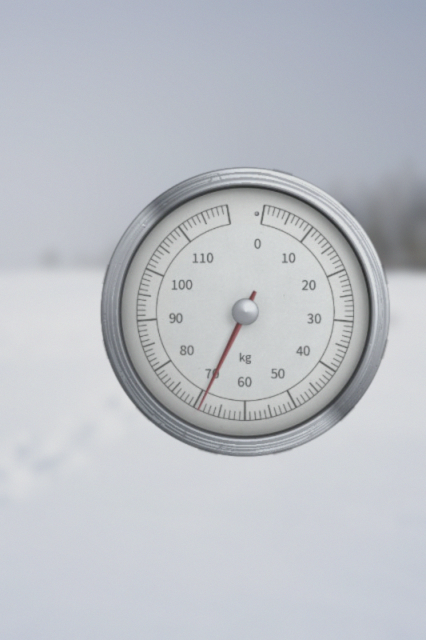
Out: value=69 unit=kg
